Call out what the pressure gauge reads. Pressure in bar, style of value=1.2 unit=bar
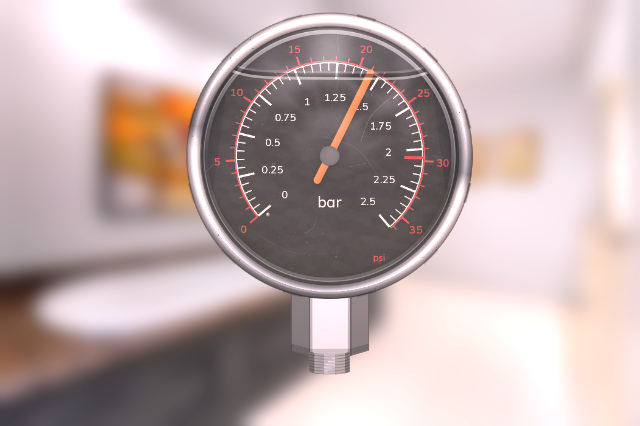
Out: value=1.45 unit=bar
